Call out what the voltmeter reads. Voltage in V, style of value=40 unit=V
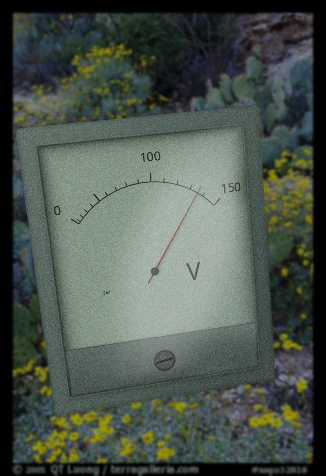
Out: value=135 unit=V
